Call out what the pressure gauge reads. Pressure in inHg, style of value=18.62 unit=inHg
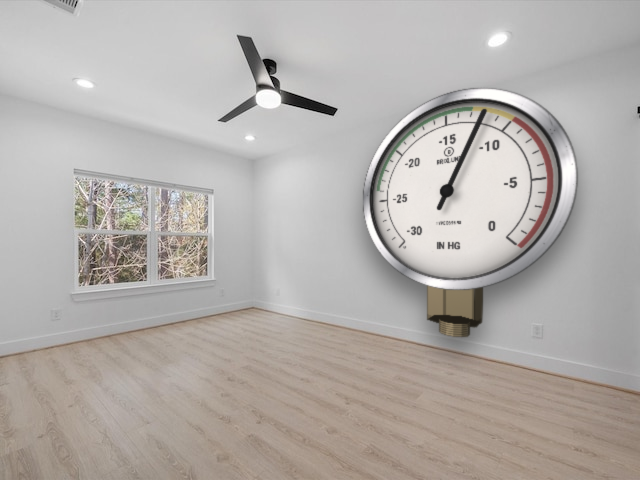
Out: value=-12 unit=inHg
